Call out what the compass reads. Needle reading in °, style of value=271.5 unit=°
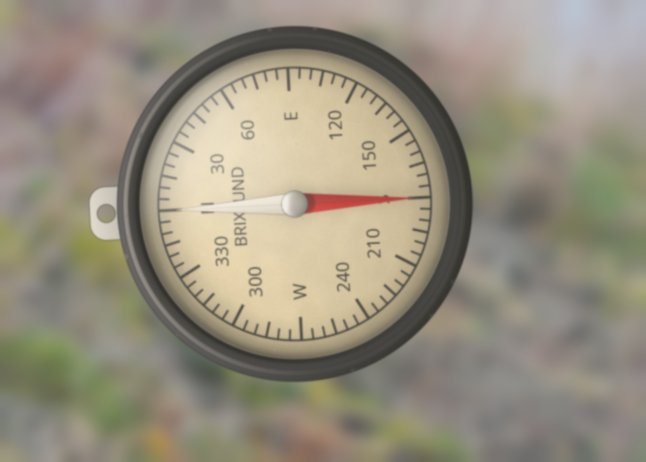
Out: value=180 unit=°
